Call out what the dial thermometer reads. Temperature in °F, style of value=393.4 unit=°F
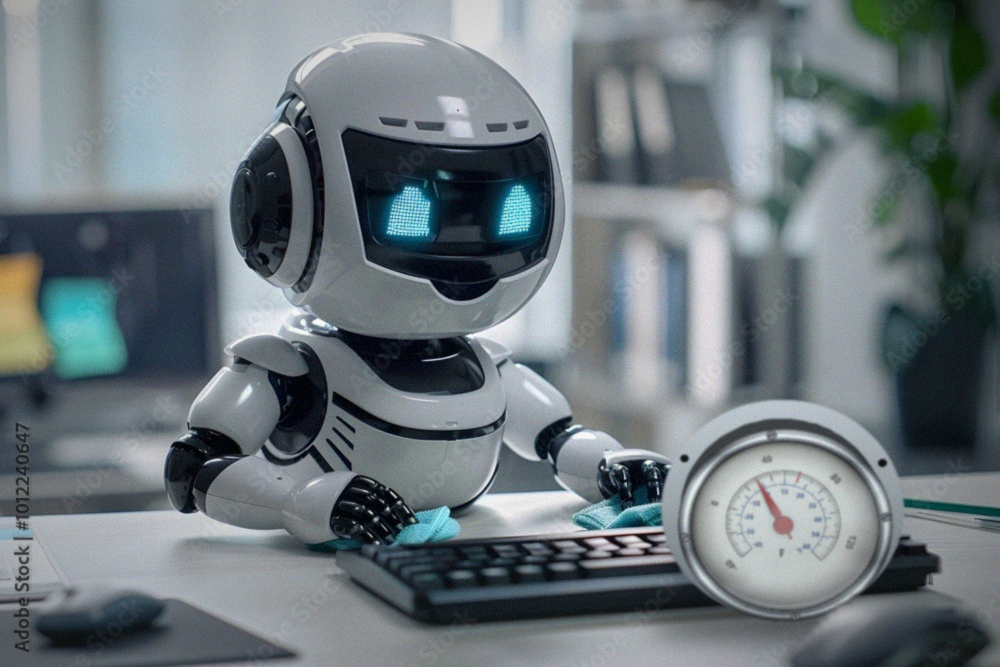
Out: value=30 unit=°F
